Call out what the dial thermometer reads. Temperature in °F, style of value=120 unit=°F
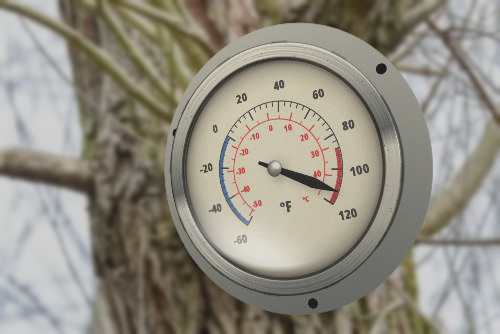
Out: value=112 unit=°F
